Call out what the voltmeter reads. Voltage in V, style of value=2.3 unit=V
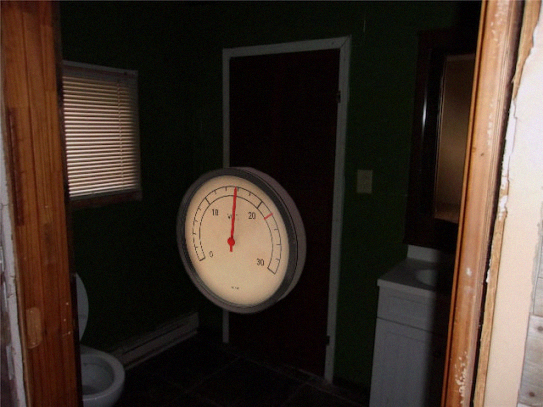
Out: value=16 unit=V
